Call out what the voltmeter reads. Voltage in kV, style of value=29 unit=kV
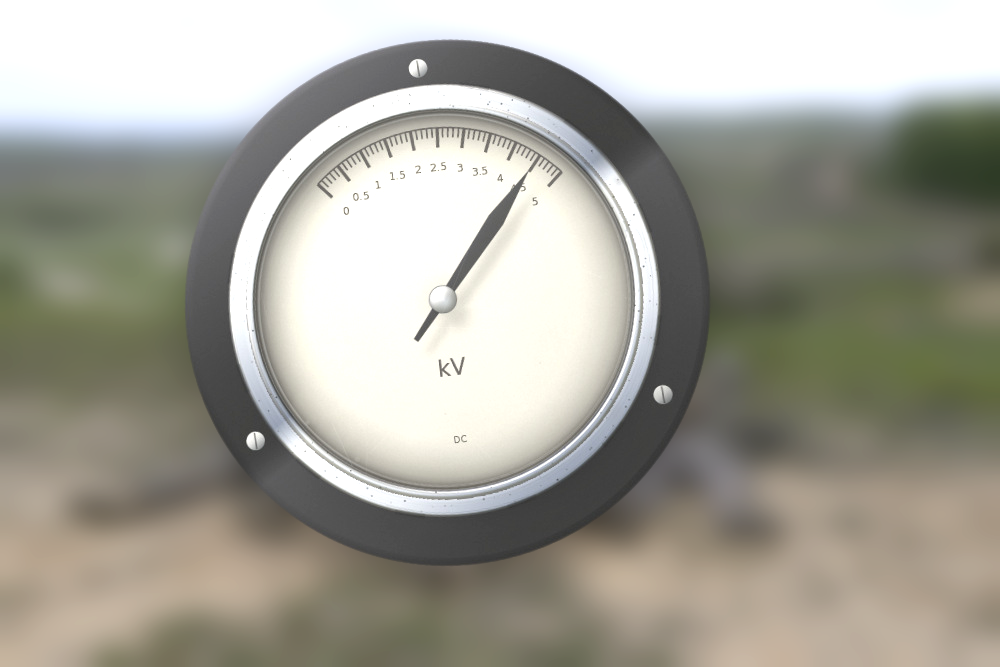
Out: value=4.5 unit=kV
